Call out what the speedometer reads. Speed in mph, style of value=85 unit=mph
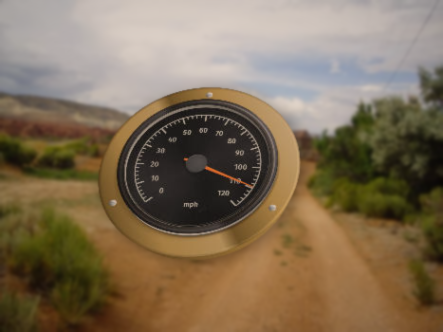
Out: value=110 unit=mph
